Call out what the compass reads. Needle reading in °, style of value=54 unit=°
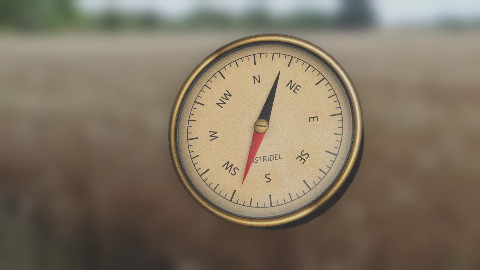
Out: value=205 unit=°
